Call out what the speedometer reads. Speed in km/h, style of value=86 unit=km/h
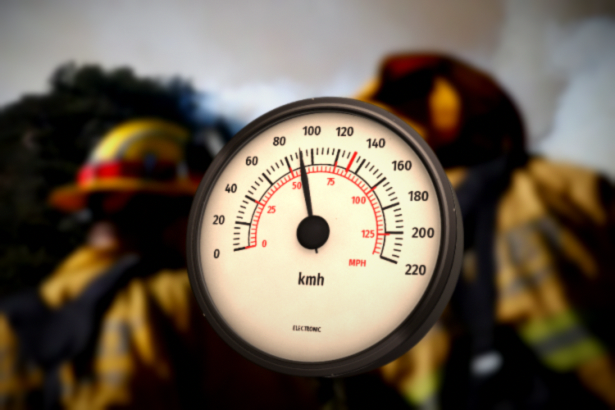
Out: value=92 unit=km/h
